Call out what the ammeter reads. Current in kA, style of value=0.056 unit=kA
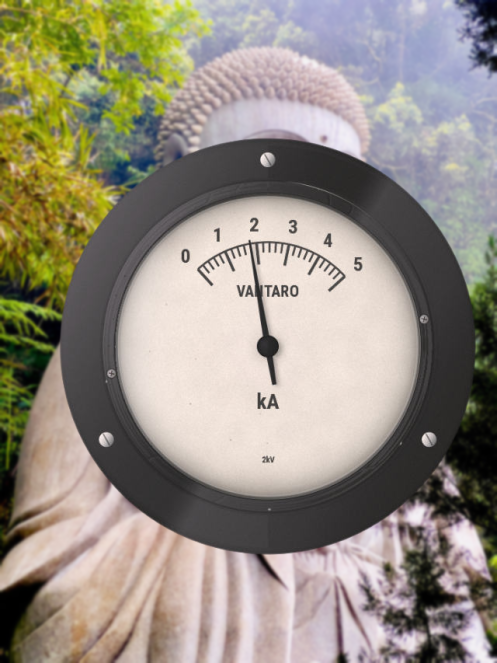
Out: value=1.8 unit=kA
